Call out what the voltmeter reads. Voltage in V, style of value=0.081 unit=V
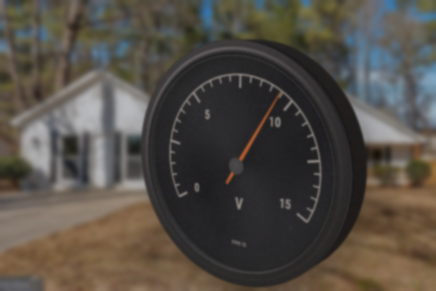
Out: value=9.5 unit=V
